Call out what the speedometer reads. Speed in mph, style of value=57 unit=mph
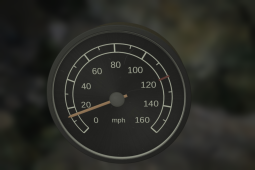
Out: value=15 unit=mph
